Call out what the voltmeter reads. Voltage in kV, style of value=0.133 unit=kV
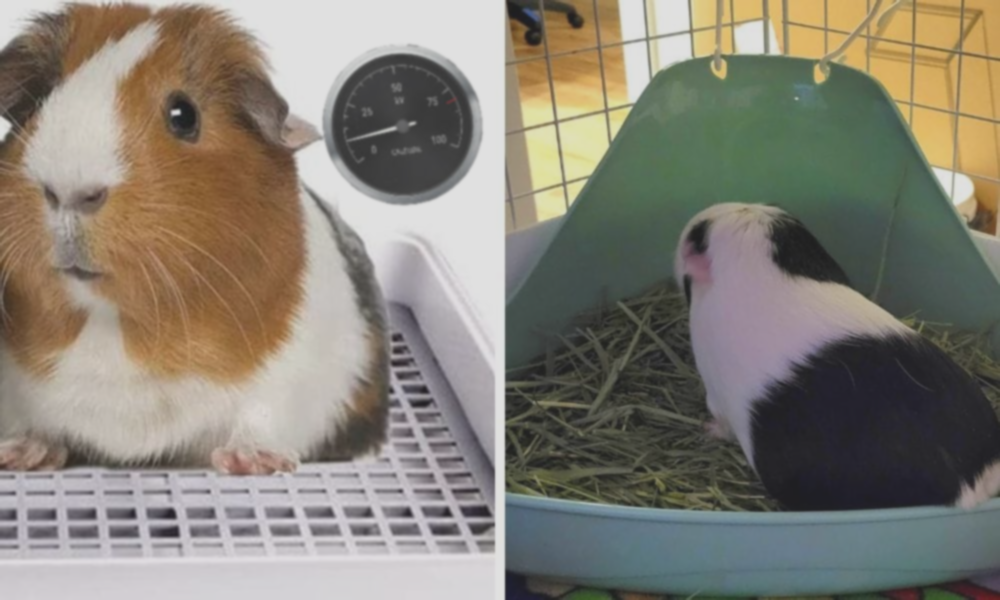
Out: value=10 unit=kV
